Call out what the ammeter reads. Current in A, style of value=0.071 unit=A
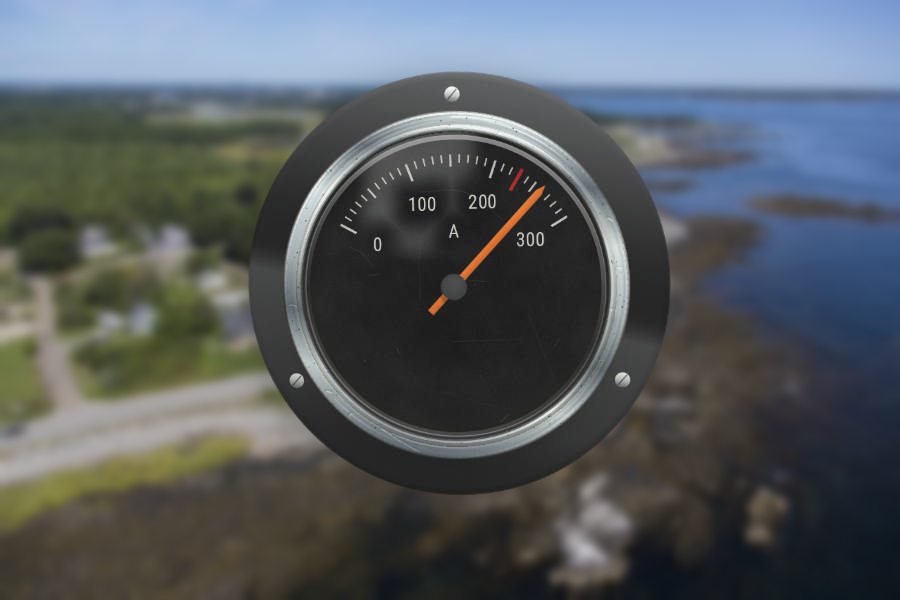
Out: value=260 unit=A
